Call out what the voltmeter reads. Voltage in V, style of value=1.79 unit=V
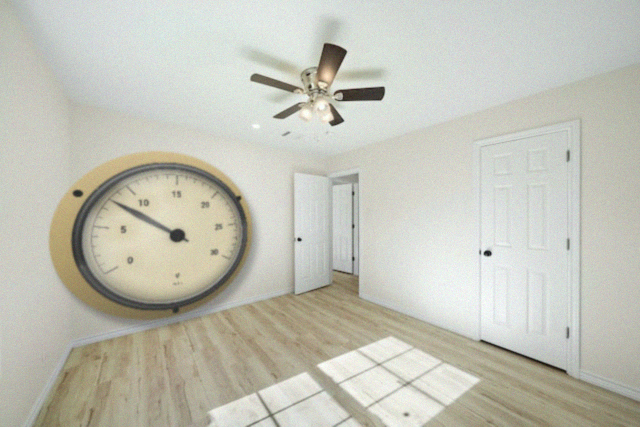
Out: value=8 unit=V
